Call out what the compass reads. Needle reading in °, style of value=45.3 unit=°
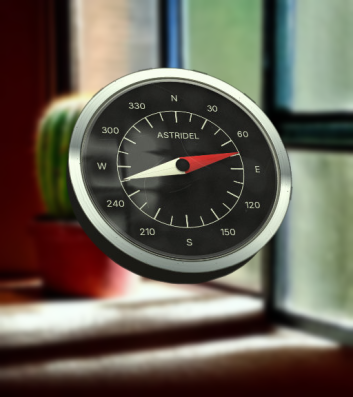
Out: value=75 unit=°
